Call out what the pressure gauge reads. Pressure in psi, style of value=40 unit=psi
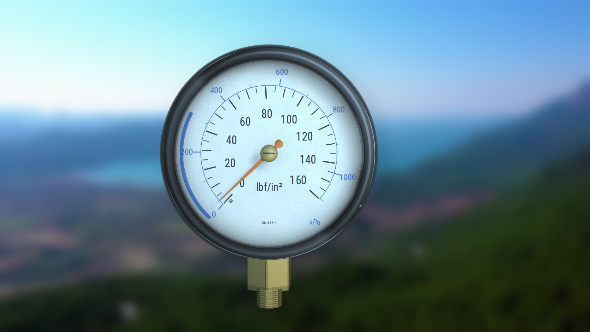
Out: value=2.5 unit=psi
